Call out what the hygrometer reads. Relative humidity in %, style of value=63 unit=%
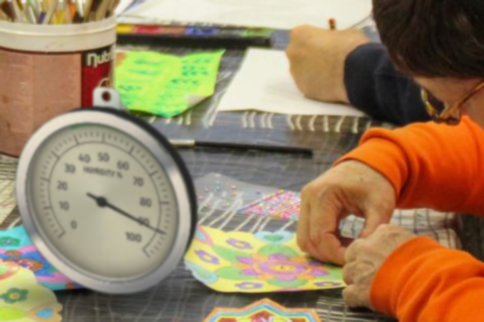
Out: value=90 unit=%
